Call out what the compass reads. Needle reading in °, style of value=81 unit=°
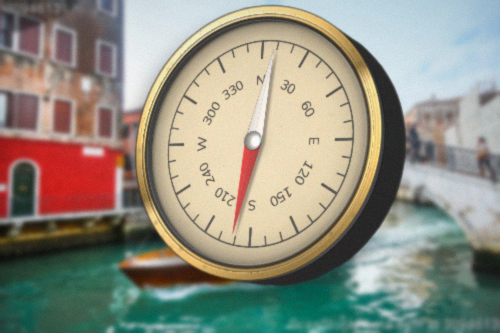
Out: value=190 unit=°
